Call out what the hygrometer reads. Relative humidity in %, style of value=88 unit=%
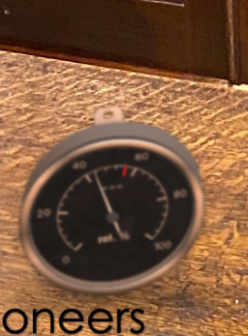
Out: value=44 unit=%
